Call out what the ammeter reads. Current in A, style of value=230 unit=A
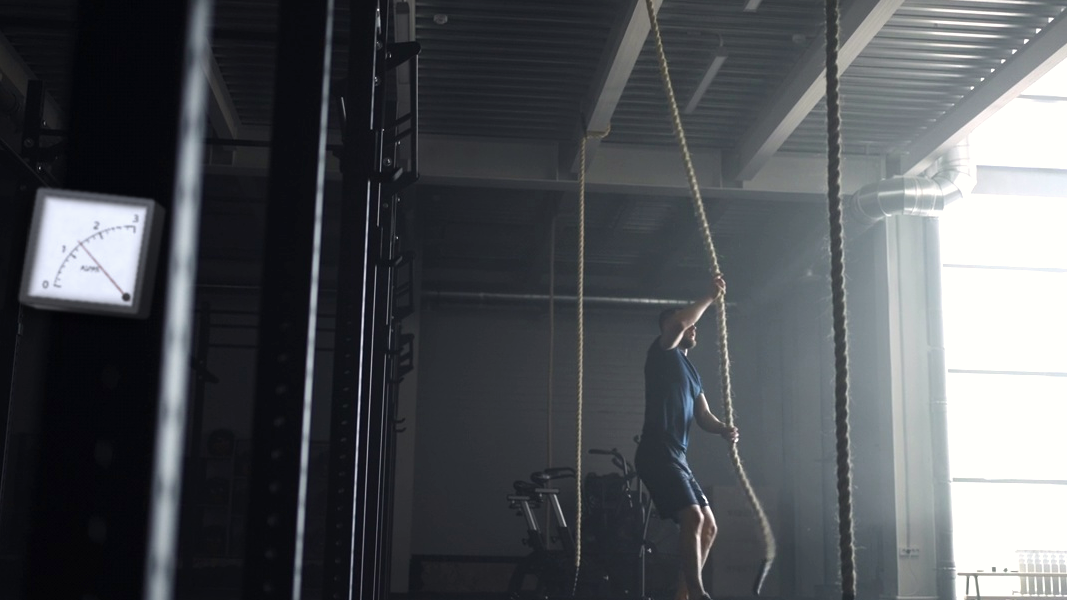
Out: value=1.4 unit=A
